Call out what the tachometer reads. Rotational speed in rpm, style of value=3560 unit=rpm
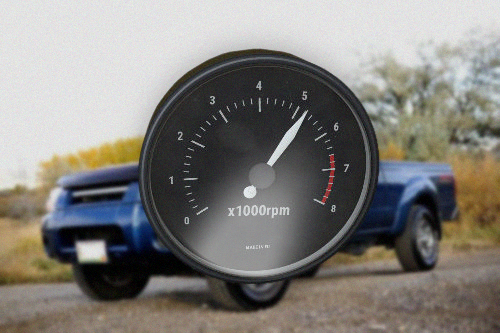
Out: value=5200 unit=rpm
